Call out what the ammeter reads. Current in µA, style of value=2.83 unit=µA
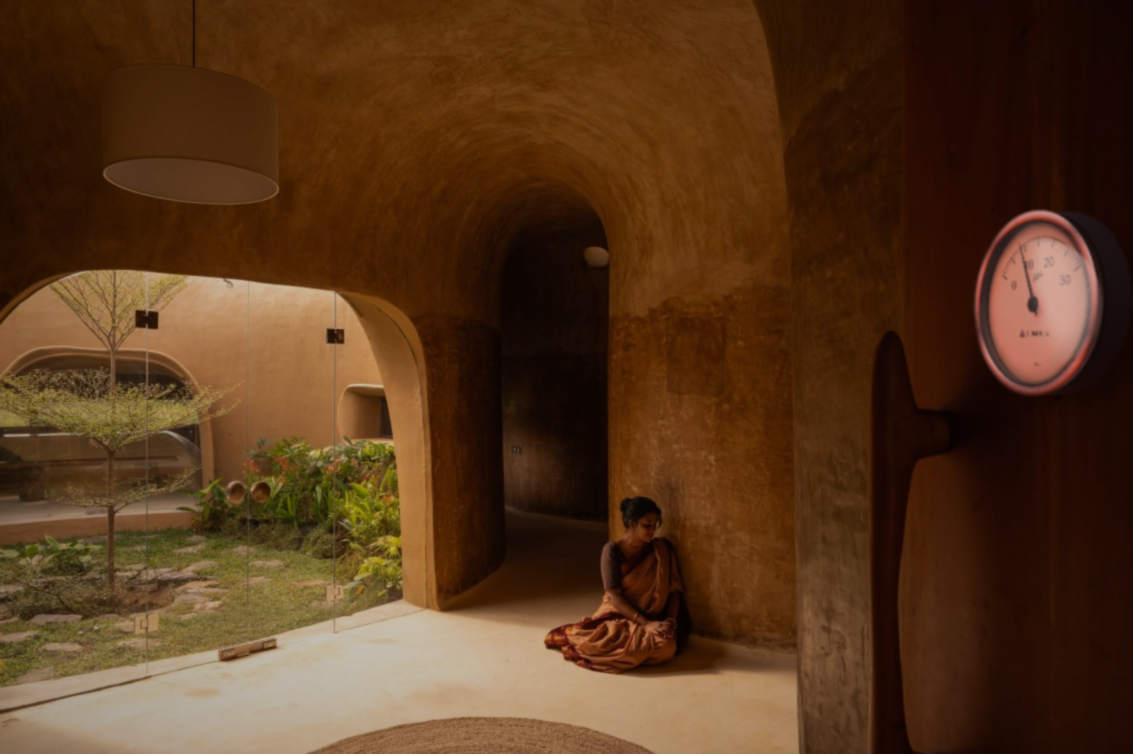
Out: value=10 unit=µA
